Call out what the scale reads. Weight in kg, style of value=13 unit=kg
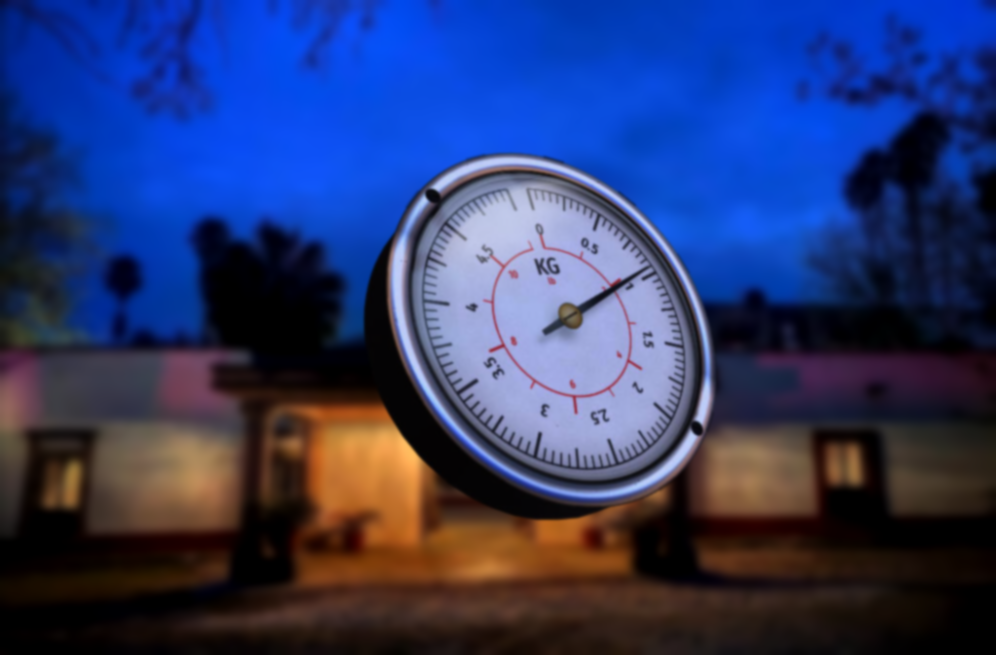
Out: value=0.95 unit=kg
